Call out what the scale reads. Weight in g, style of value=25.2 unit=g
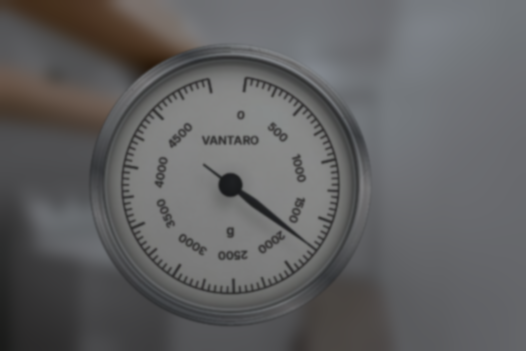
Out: value=1750 unit=g
